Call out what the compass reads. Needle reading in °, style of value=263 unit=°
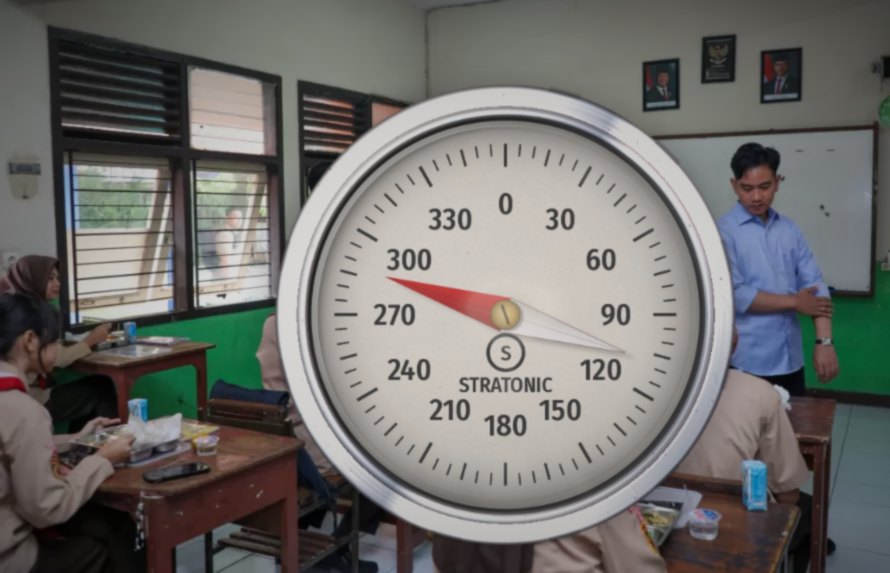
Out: value=287.5 unit=°
